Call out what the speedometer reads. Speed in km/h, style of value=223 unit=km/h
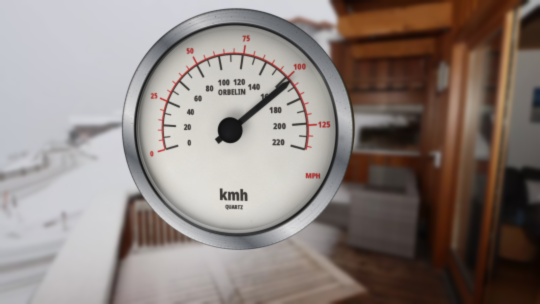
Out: value=165 unit=km/h
